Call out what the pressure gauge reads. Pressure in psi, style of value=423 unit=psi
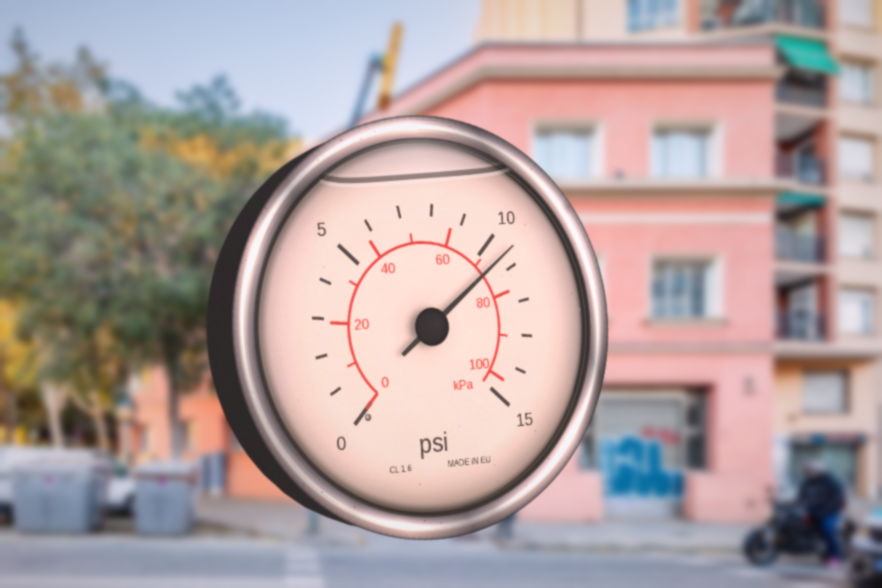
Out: value=10.5 unit=psi
